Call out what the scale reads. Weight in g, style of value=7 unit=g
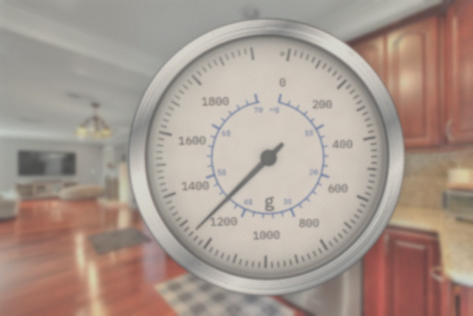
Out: value=1260 unit=g
